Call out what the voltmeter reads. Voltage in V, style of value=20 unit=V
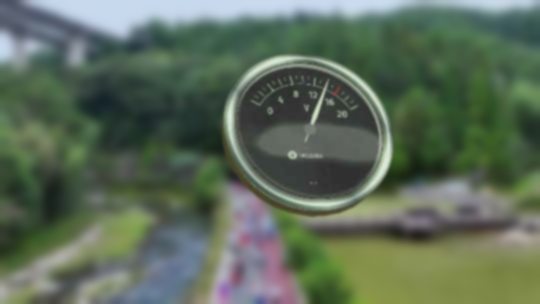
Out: value=14 unit=V
